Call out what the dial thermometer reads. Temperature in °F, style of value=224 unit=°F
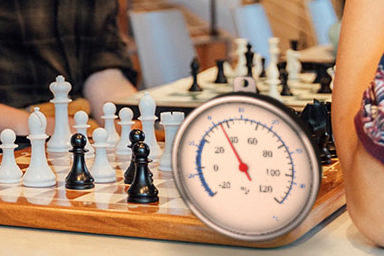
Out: value=36 unit=°F
